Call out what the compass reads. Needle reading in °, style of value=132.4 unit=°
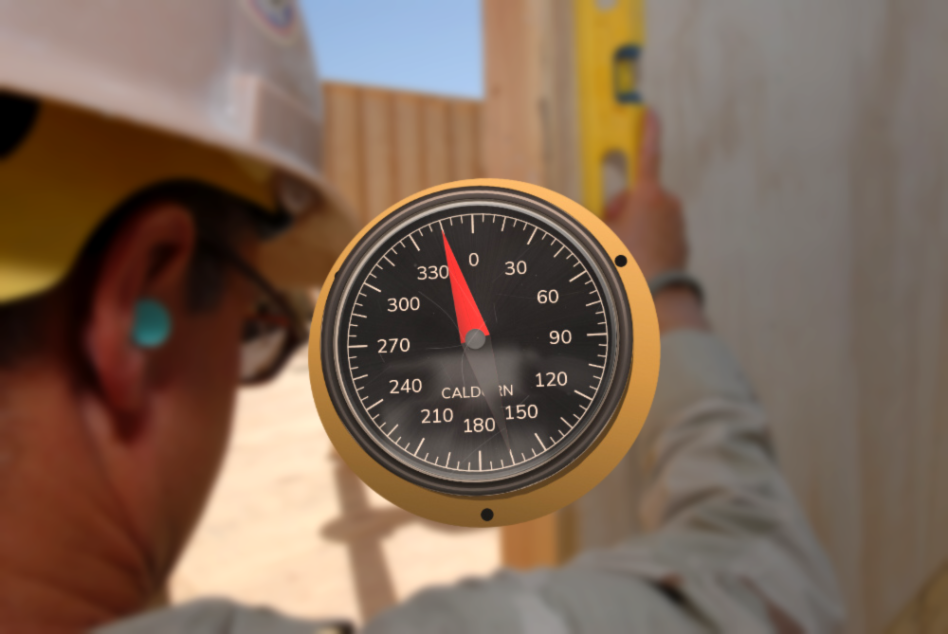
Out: value=345 unit=°
